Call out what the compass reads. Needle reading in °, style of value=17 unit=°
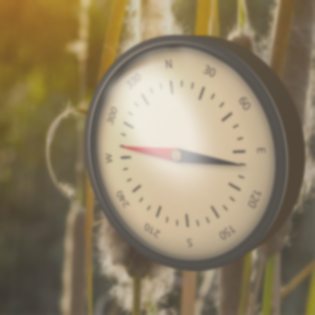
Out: value=280 unit=°
